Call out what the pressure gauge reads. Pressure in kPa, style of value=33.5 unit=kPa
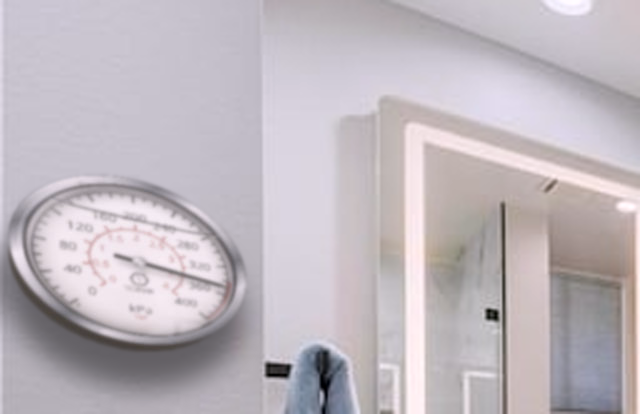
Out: value=350 unit=kPa
